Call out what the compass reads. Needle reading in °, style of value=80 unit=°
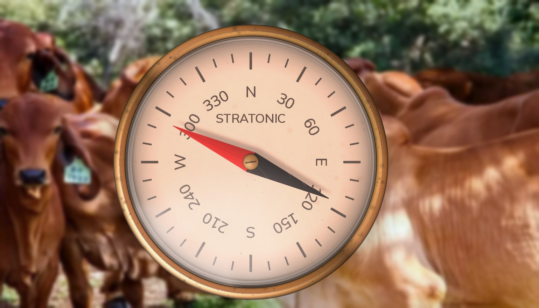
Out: value=295 unit=°
